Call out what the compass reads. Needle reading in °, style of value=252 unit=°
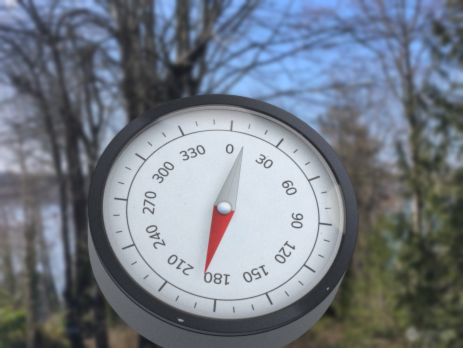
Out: value=190 unit=°
